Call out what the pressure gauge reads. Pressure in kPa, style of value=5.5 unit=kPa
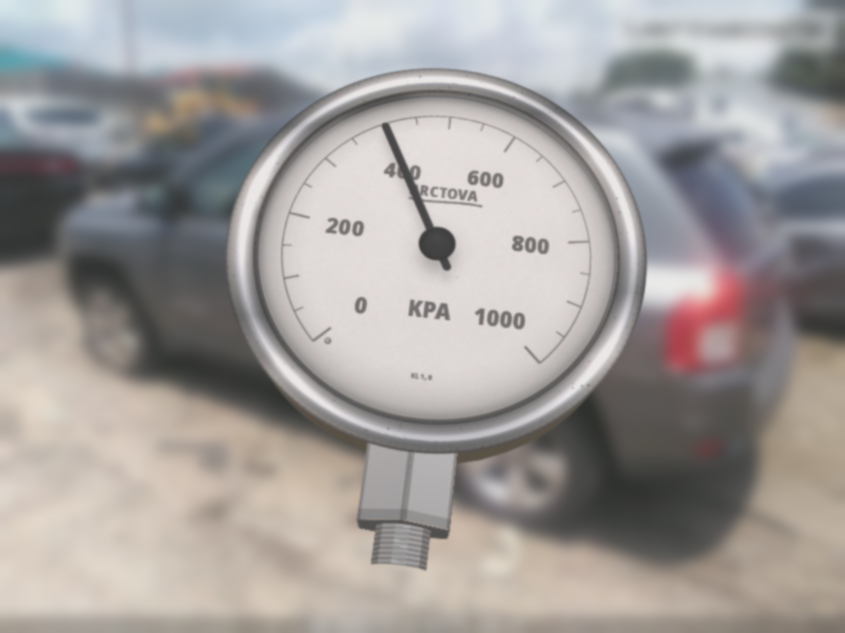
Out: value=400 unit=kPa
